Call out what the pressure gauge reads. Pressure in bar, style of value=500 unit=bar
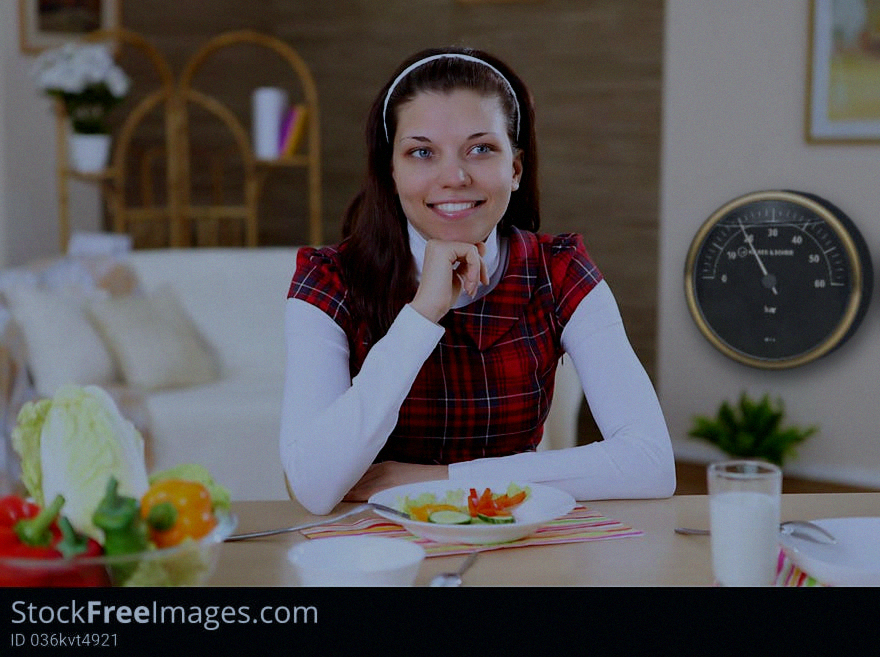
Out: value=20 unit=bar
